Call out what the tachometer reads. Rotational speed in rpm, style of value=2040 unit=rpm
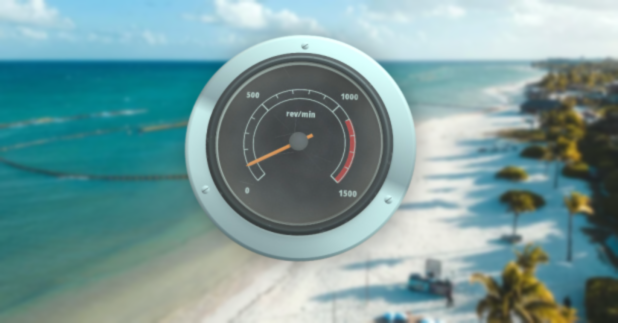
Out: value=100 unit=rpm
